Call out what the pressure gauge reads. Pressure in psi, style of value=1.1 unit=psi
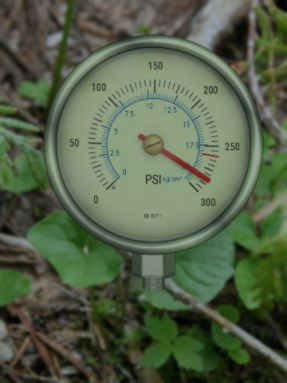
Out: value=285 unit=psi
